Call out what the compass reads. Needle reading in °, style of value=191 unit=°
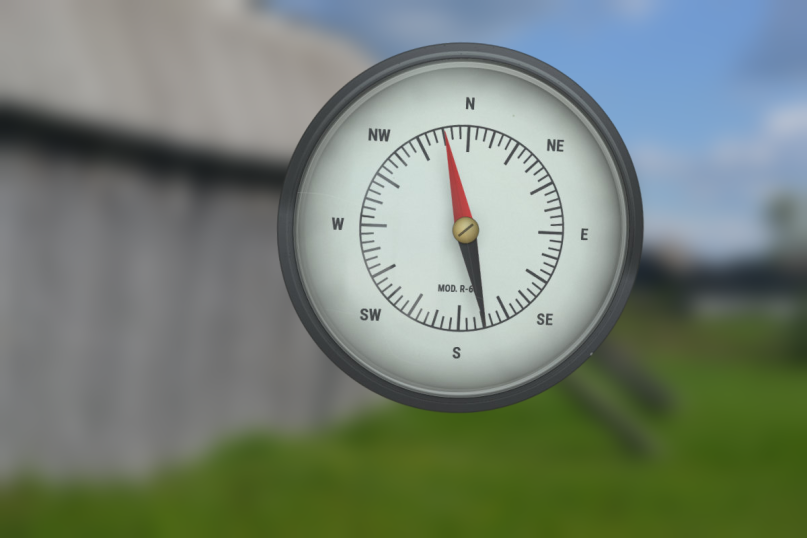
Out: value=345 unit=°
